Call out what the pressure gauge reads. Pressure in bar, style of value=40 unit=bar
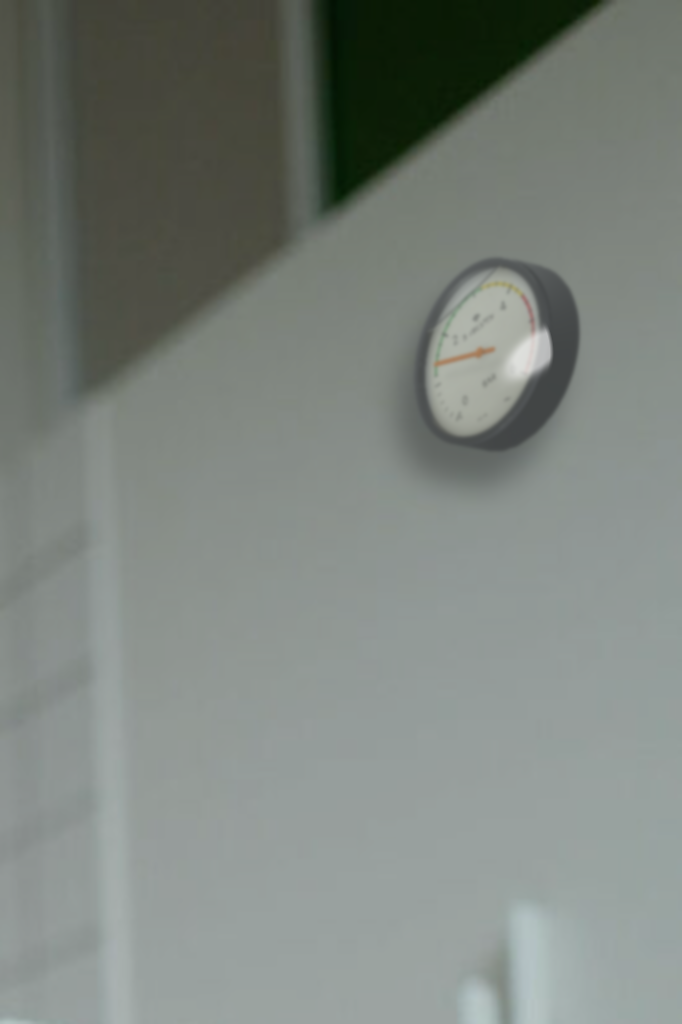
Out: value=1.4 unit=bar
